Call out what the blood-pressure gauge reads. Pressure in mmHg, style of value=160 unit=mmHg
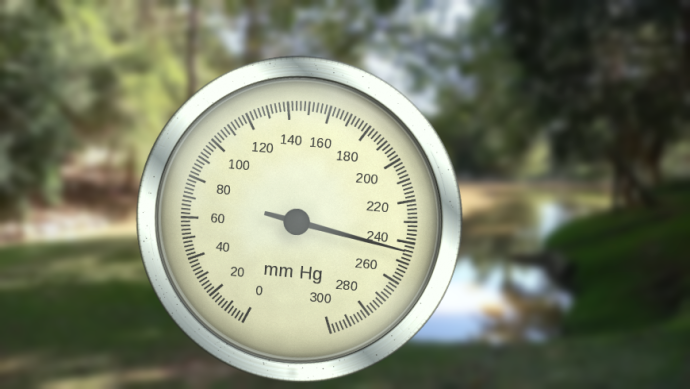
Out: value=244 unit=mmHg
